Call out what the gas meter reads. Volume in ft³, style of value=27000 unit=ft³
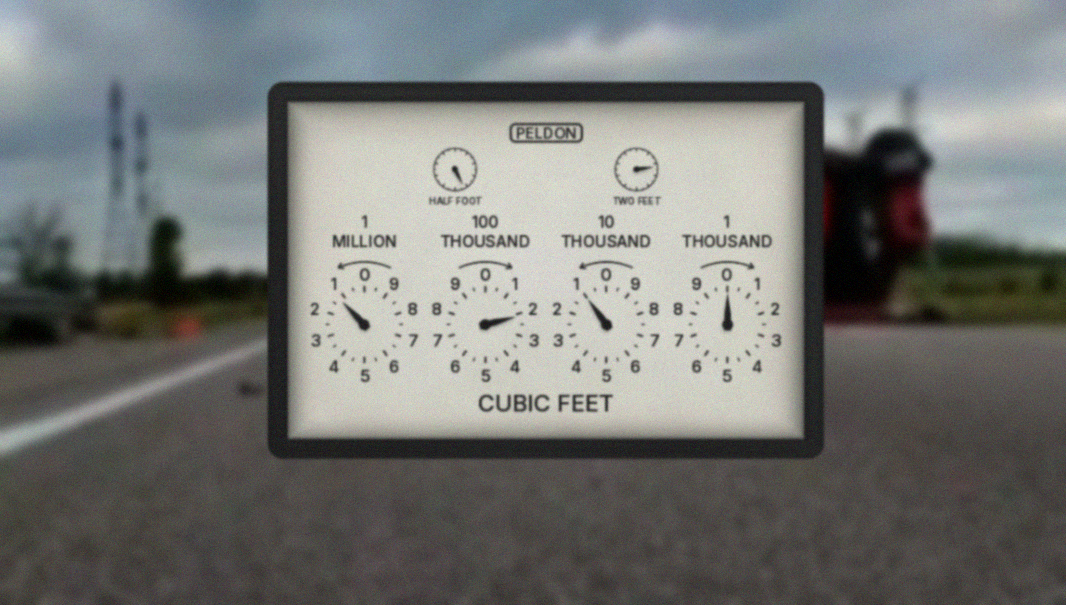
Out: value=121000 unit=ft³
